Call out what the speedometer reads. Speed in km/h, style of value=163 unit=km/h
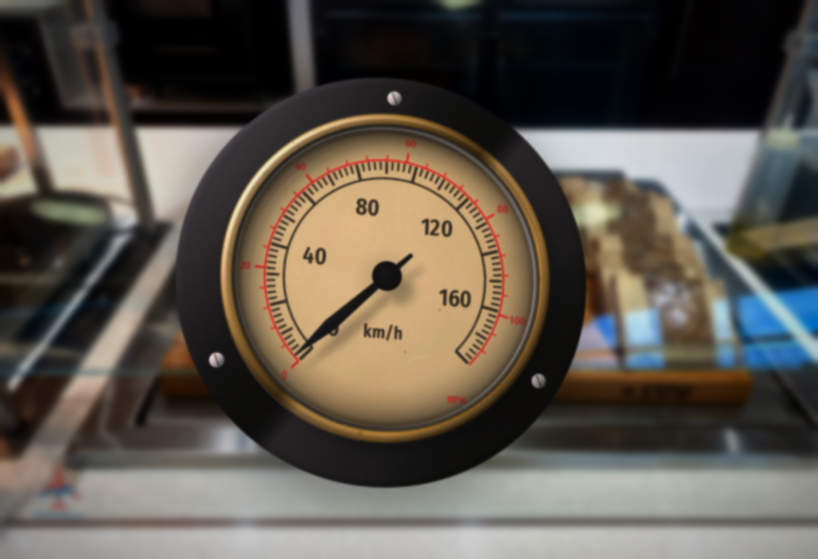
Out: value=2 unit=km/h
